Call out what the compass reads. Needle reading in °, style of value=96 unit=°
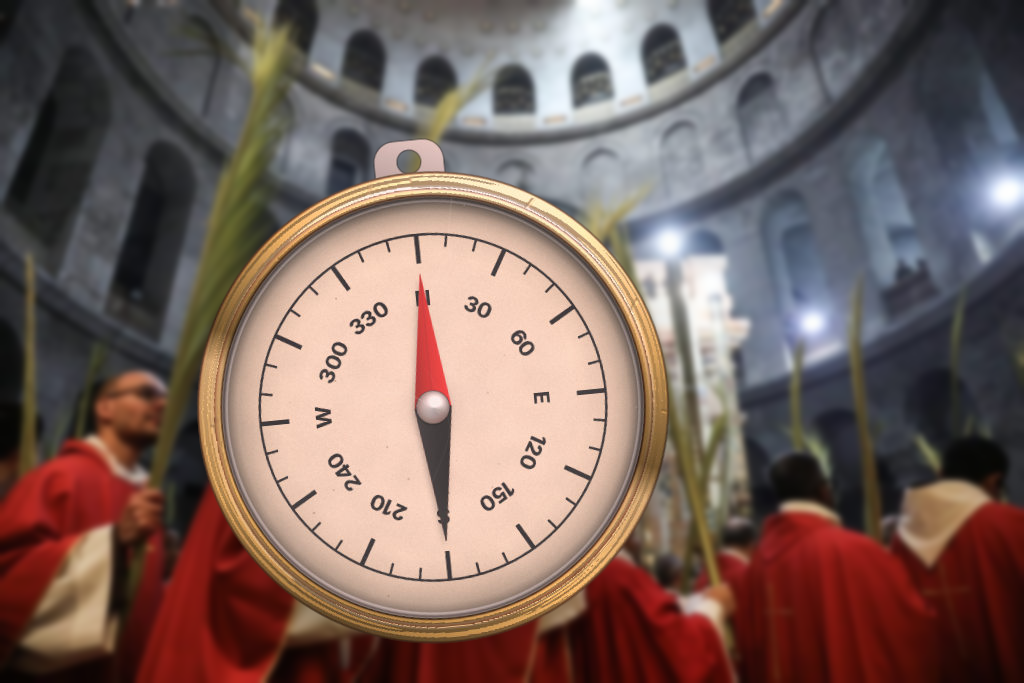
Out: value=0 unit=°
